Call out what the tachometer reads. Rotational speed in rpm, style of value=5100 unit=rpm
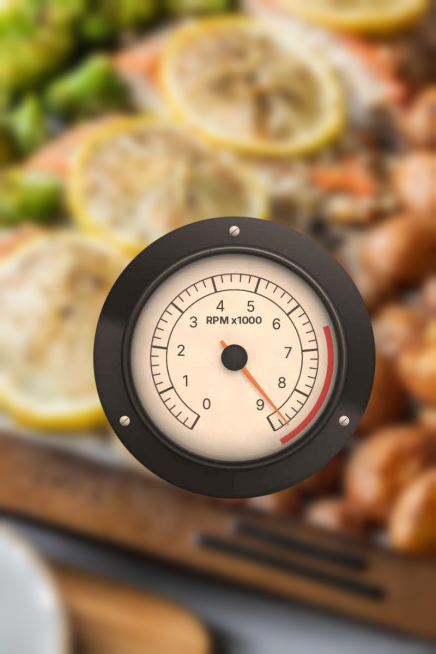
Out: value=8700 unit=rpm
